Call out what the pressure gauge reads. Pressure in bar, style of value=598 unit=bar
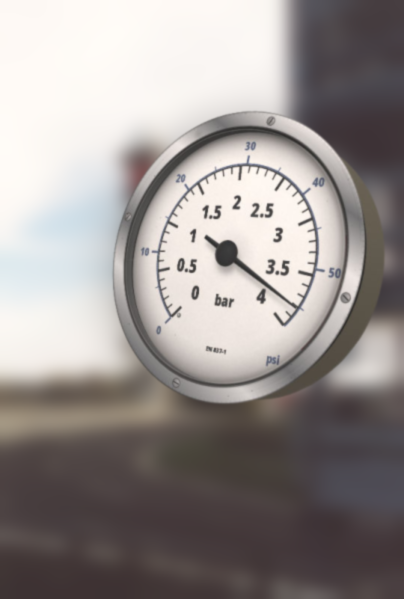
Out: value=3.8 unit=bar
